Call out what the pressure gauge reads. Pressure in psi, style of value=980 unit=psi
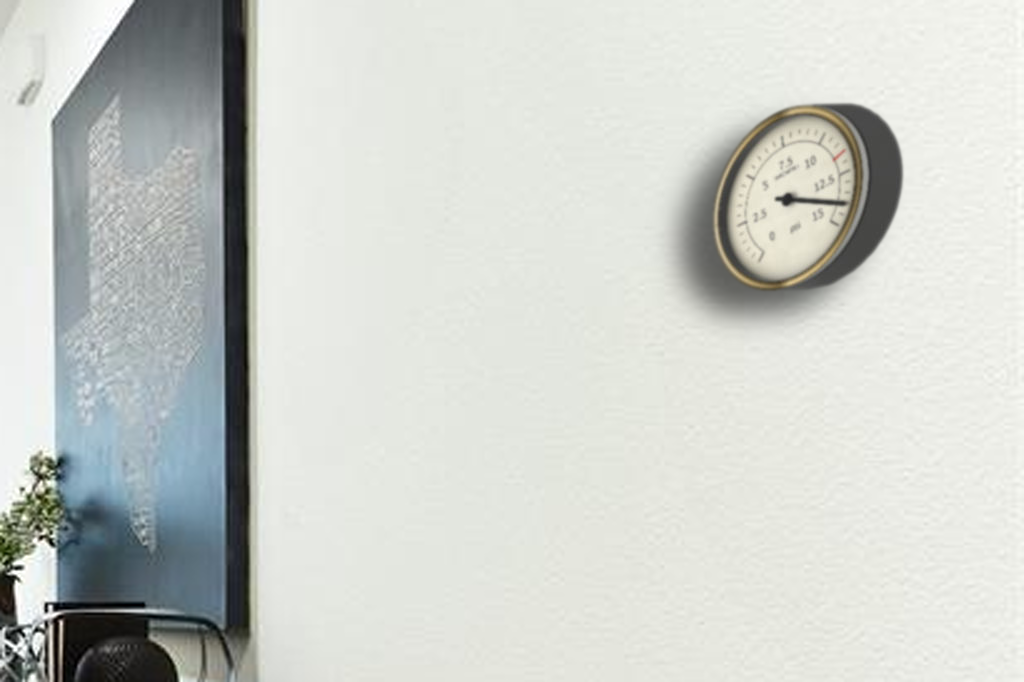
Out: value=14 unit=psi
